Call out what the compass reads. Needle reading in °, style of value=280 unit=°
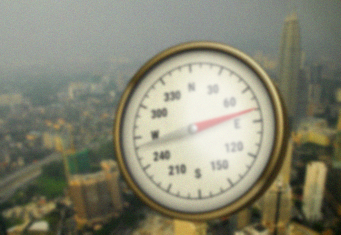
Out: value=80 unit=°
